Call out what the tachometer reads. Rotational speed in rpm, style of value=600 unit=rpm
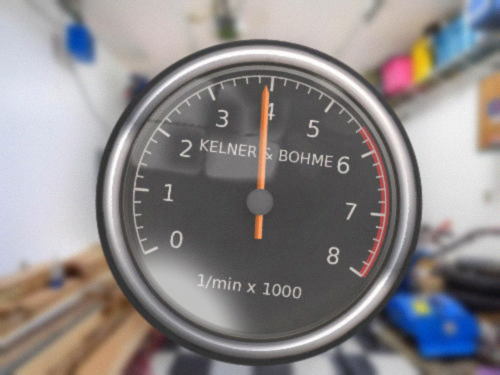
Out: value=3900 unit=rpm
